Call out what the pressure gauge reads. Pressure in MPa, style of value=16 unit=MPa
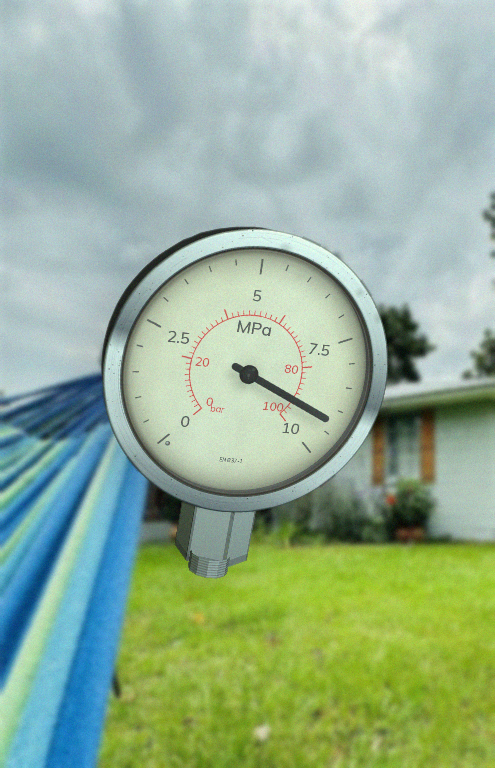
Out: value=9.25 unit=MPa
